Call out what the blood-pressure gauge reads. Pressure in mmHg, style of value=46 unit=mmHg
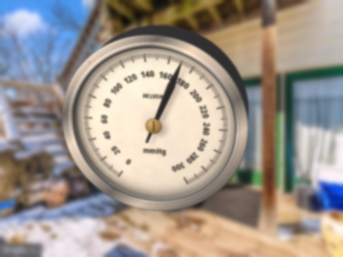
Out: value=170 unit=mmHg
